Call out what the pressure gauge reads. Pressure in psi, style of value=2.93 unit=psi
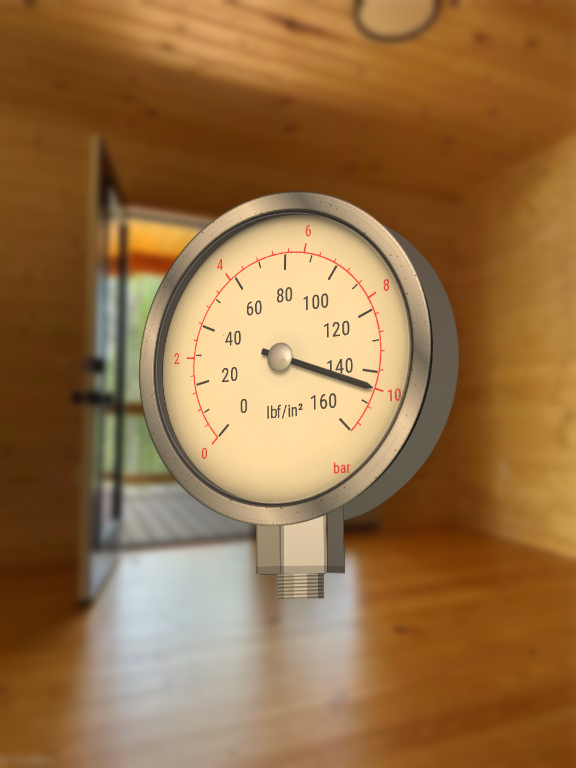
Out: value=145 unit=psi
